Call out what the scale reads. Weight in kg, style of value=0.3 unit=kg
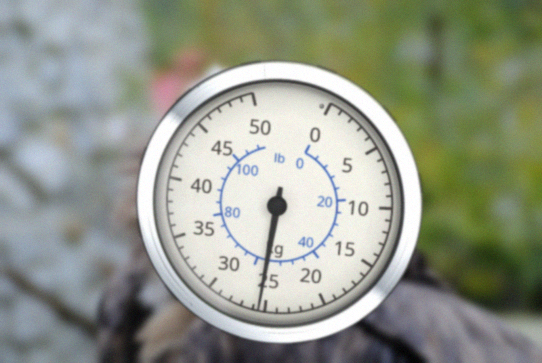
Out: value=25.5 unit=kg
